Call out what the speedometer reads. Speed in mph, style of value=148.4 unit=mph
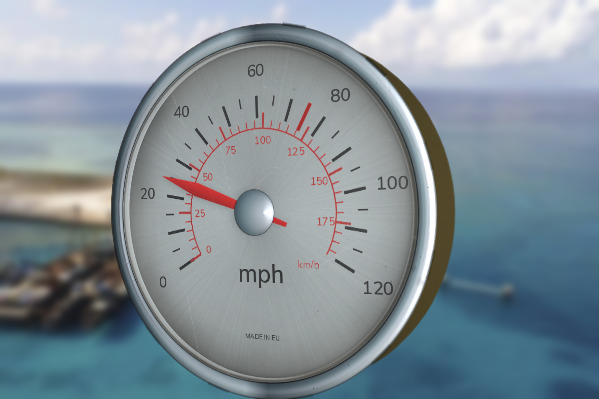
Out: value=25 unit=mph
